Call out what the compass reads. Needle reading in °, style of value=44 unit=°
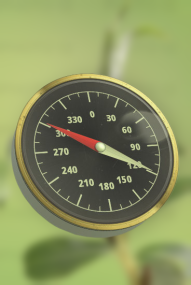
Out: value=300 unit=°
